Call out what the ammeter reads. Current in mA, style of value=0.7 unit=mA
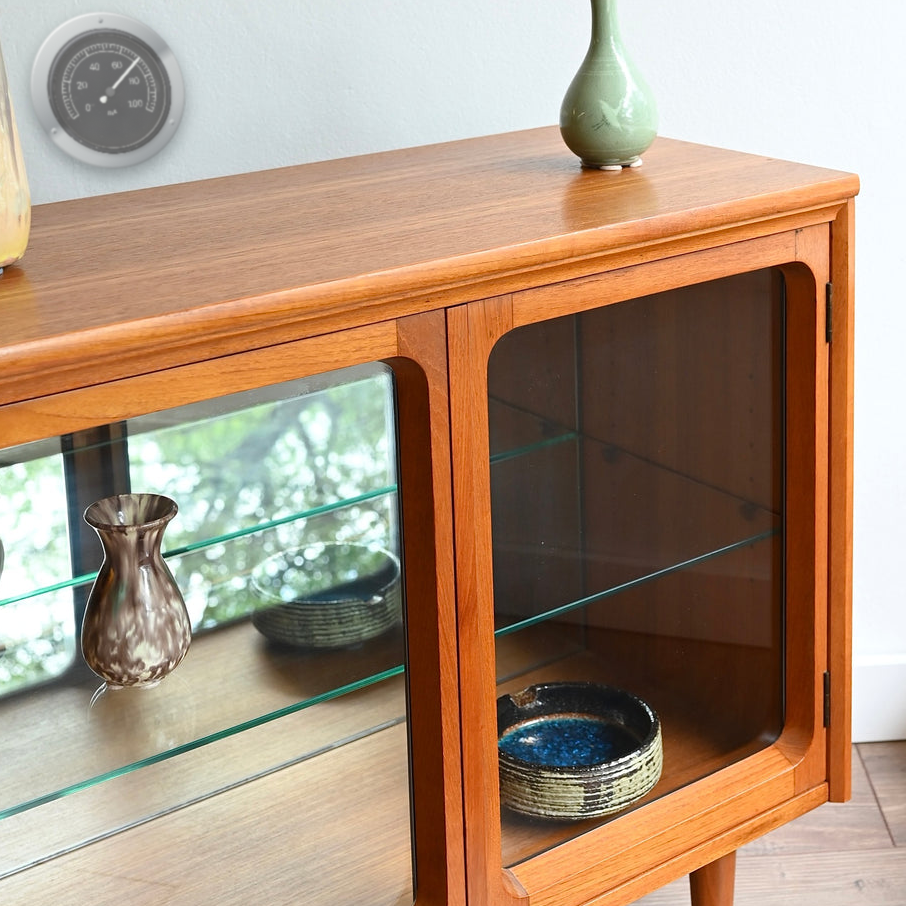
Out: value=70 unit=mA
